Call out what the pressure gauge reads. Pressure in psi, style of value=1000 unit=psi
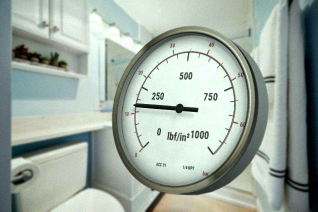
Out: value=175 unit=psi
